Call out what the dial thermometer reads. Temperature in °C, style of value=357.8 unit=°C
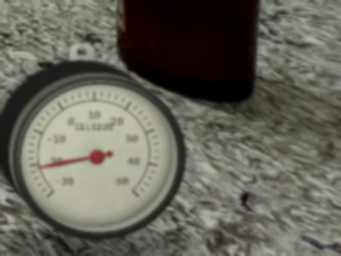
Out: value=-20 unit=°C
